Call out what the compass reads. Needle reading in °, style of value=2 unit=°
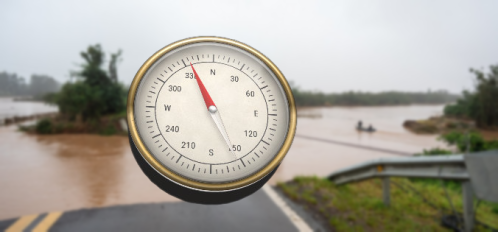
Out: value=335 unit=°
